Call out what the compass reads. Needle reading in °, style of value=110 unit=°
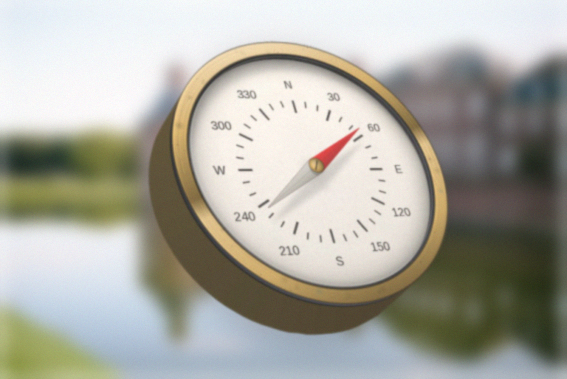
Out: value=55 unit=°
